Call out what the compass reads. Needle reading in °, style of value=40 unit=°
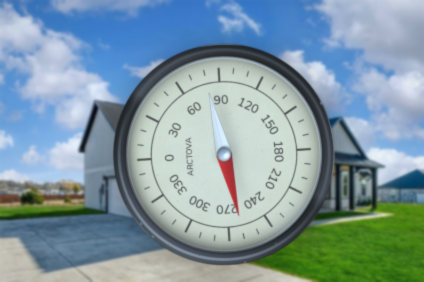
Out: value=260 unit=°
